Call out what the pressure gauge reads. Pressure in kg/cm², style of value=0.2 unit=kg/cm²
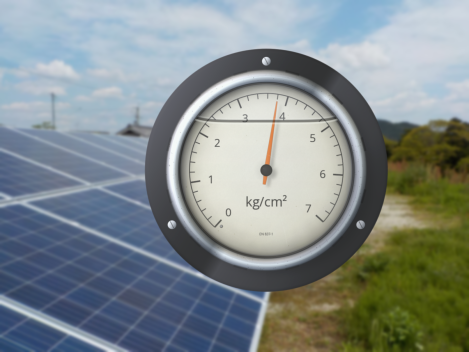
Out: value=3.8 unit=kg/cm²
